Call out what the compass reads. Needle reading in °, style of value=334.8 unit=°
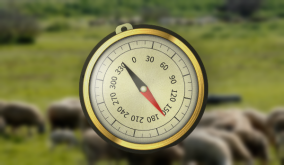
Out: value=160 unit=°
